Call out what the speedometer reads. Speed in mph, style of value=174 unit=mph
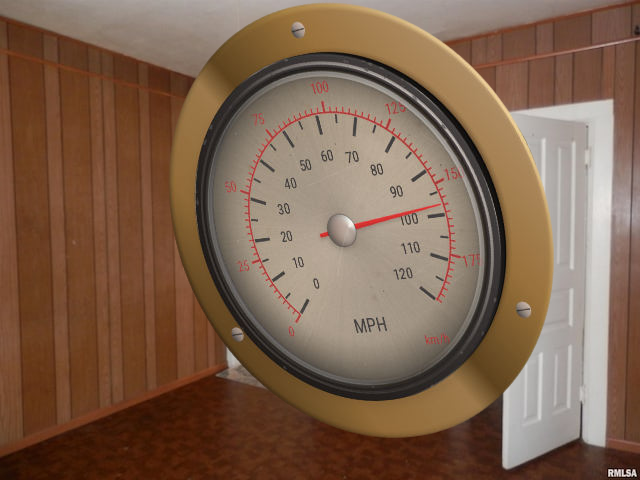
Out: value=97.5 unit=mph
